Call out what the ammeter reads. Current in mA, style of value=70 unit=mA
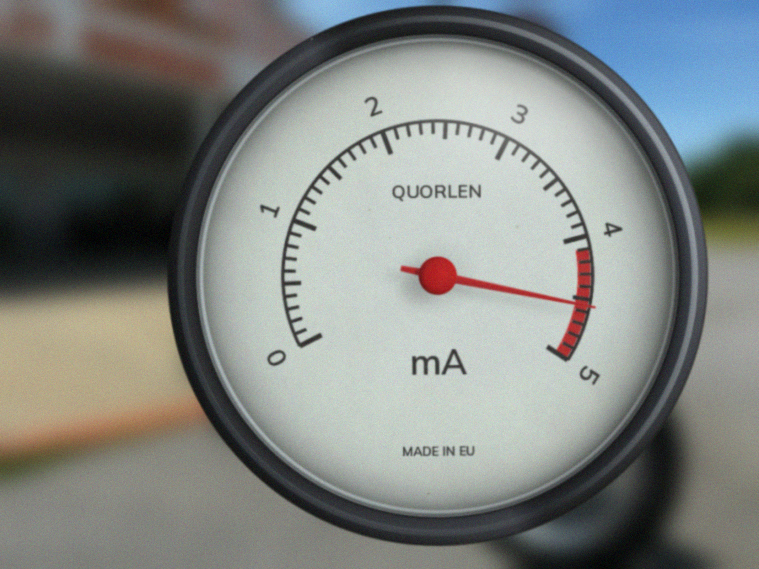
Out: value=4.55 unit=mA
